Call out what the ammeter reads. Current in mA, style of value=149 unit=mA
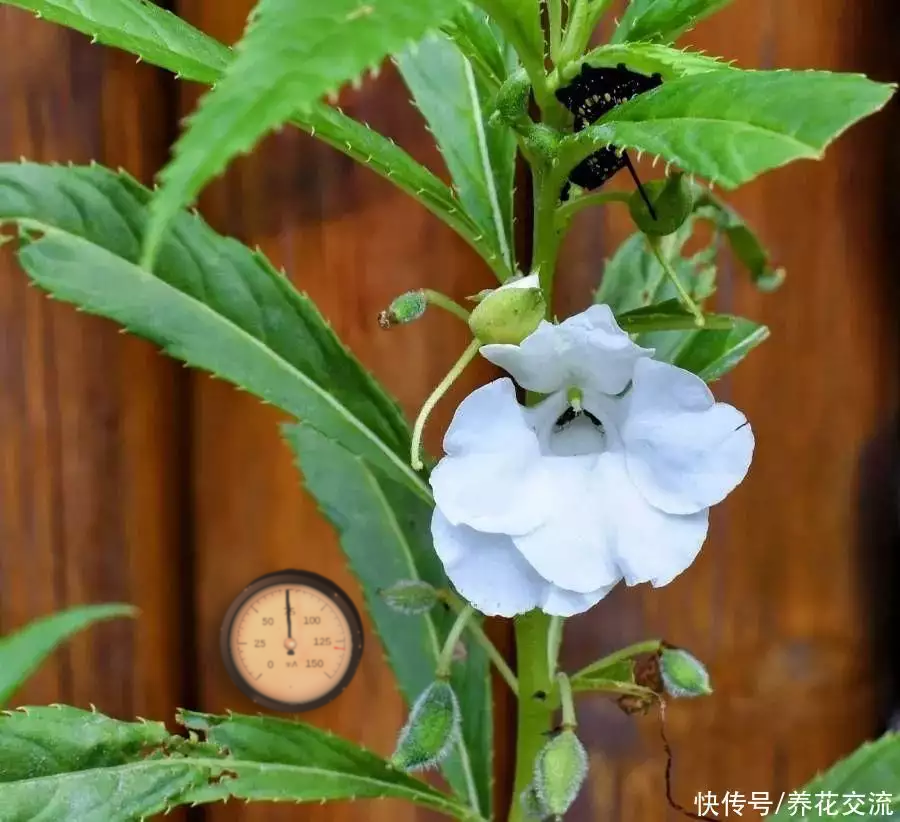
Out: value=75 unit=mA
